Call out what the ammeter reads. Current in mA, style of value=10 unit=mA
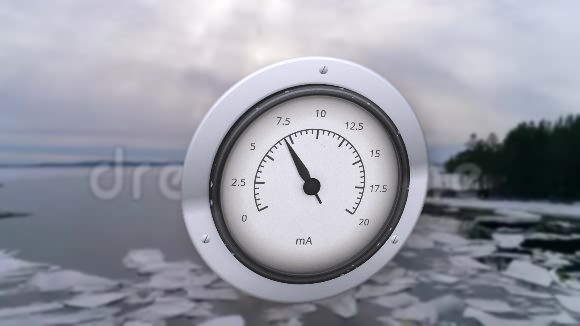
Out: value=7 unit=mA
